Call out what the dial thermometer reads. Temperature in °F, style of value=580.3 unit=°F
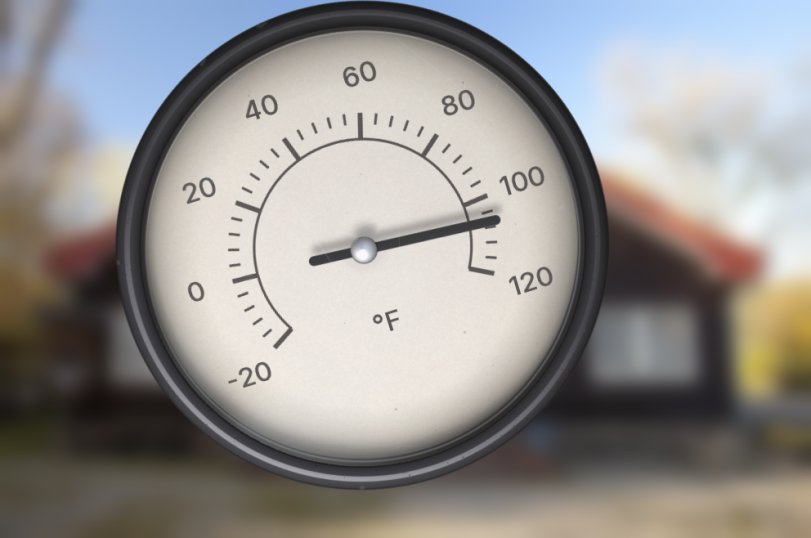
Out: value=106 unit=°F
